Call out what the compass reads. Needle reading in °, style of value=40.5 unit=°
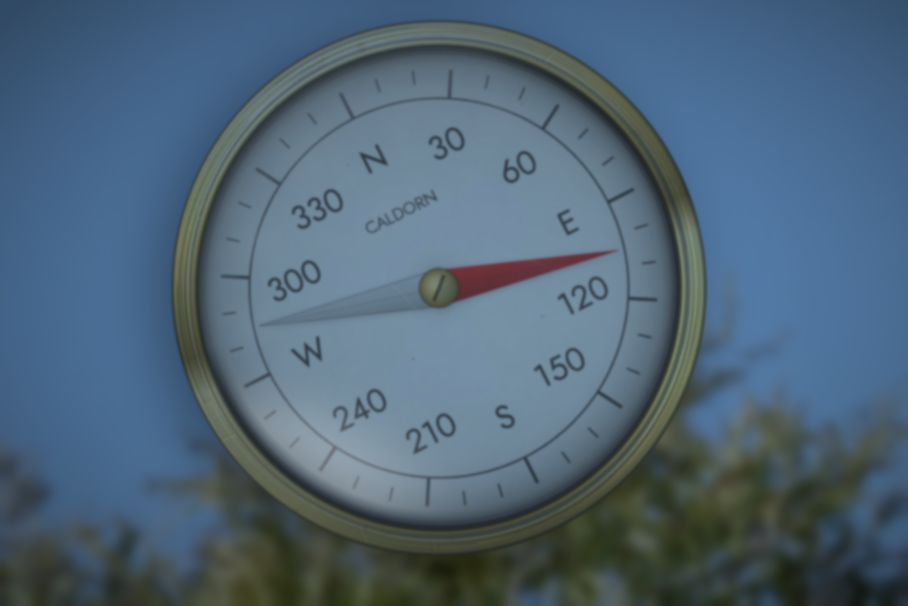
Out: value=105 unit=°
